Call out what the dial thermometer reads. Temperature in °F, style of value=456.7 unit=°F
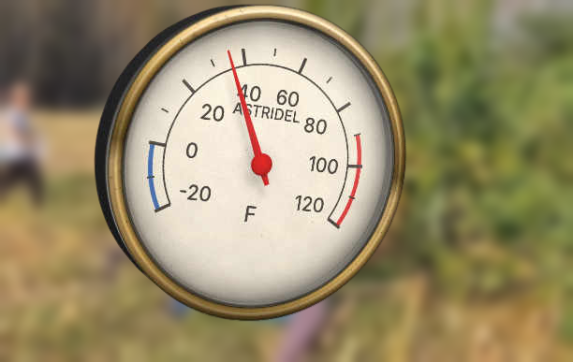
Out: value=35 unit=°F
